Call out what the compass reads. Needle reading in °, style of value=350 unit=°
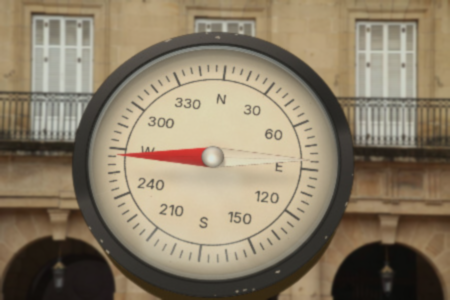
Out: value=265 unit=°
